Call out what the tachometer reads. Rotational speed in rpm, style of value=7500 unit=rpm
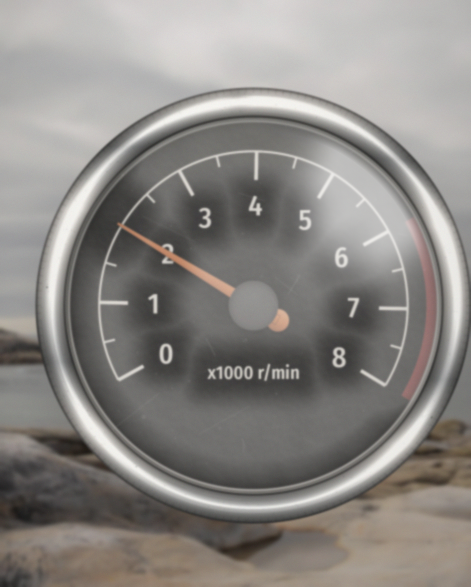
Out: value=2000 unit=rpm
